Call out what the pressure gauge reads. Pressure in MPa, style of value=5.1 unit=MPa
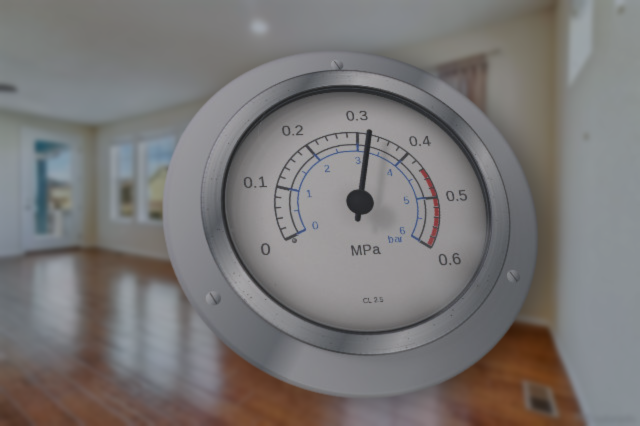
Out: value=0.32 unit=MPa
